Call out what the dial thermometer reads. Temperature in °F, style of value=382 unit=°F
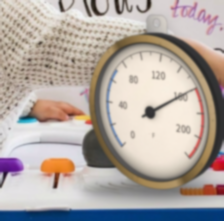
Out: value=160 unit=°F
